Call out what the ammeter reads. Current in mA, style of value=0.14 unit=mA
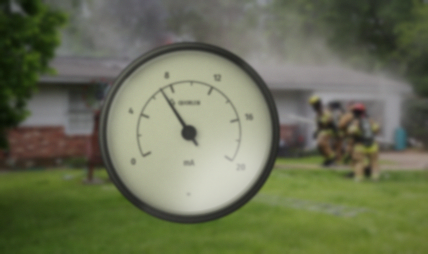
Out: value=7 unit=mA
